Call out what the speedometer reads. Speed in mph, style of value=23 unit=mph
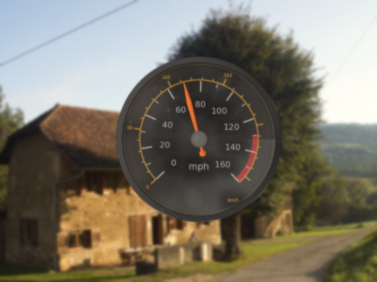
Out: value=70 unit=mph
